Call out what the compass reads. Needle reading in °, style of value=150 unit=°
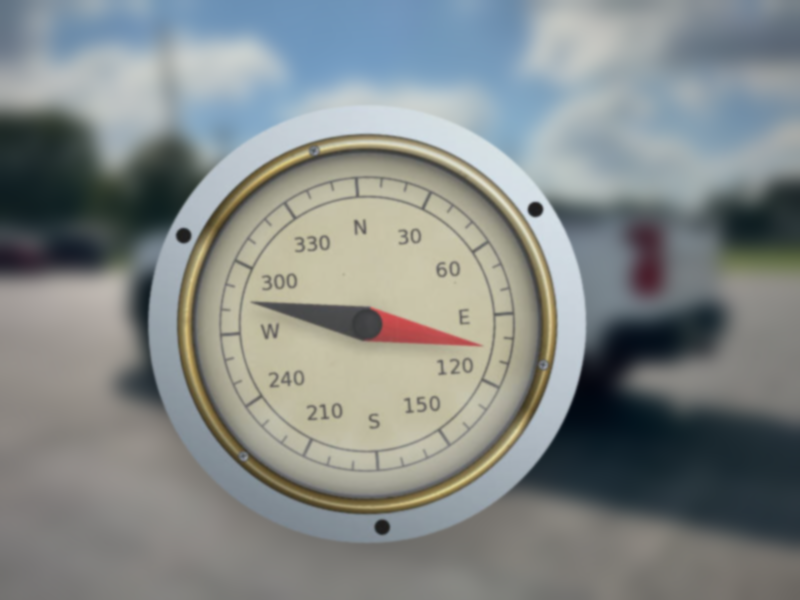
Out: value=105 unit=°
